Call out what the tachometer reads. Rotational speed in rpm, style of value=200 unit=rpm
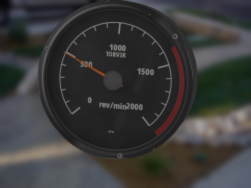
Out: value=500 unit=rpm
